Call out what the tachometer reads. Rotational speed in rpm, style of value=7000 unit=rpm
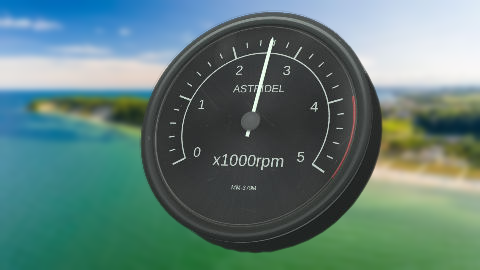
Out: value=2600 unit=rpm
